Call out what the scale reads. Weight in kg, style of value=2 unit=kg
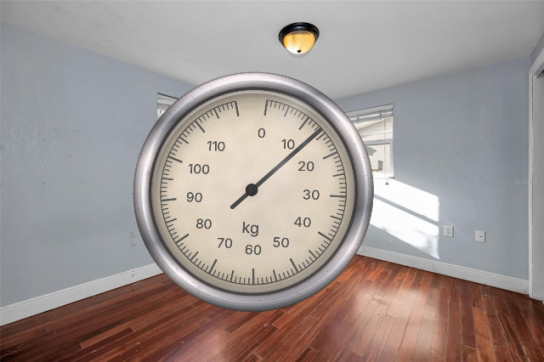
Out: value=14 unit=kg
